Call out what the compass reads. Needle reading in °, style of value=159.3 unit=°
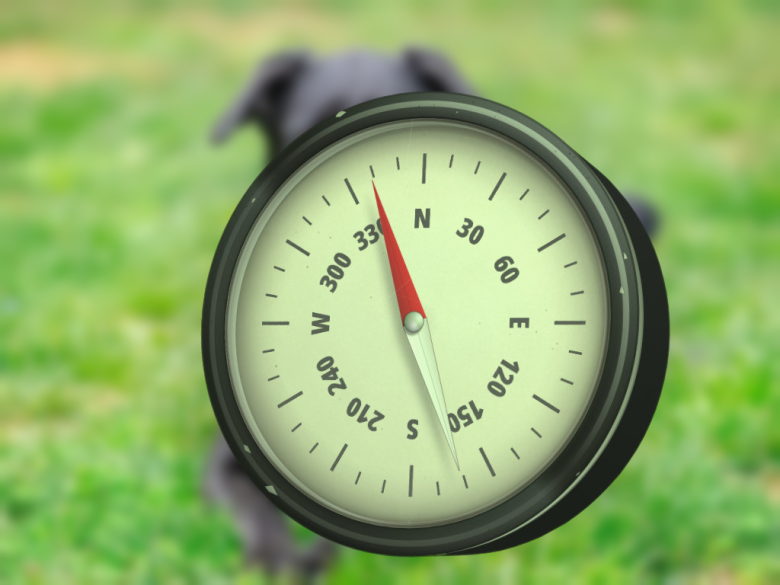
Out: value=340 unit=°
